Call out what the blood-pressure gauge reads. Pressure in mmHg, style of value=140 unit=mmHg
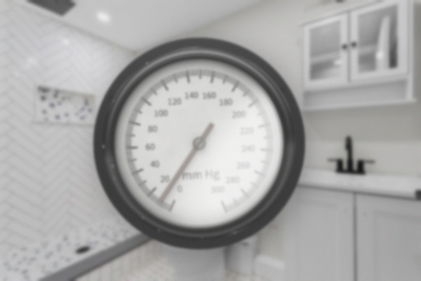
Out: value=10 unit=mmHg
